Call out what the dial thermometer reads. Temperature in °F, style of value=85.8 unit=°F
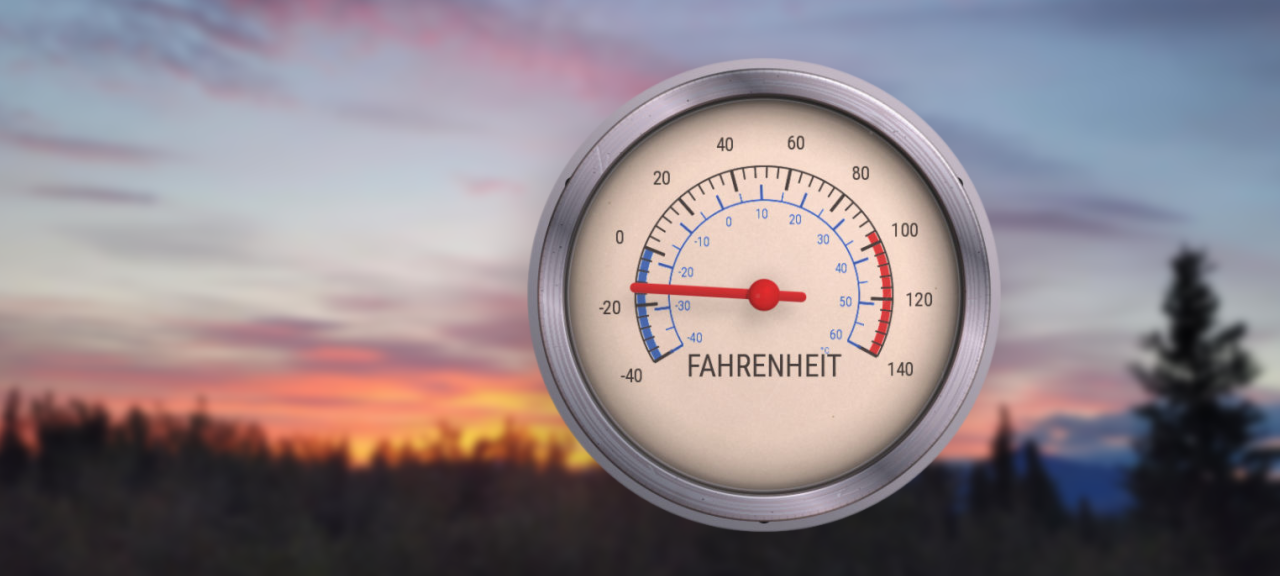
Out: value=-14 unit=°F
